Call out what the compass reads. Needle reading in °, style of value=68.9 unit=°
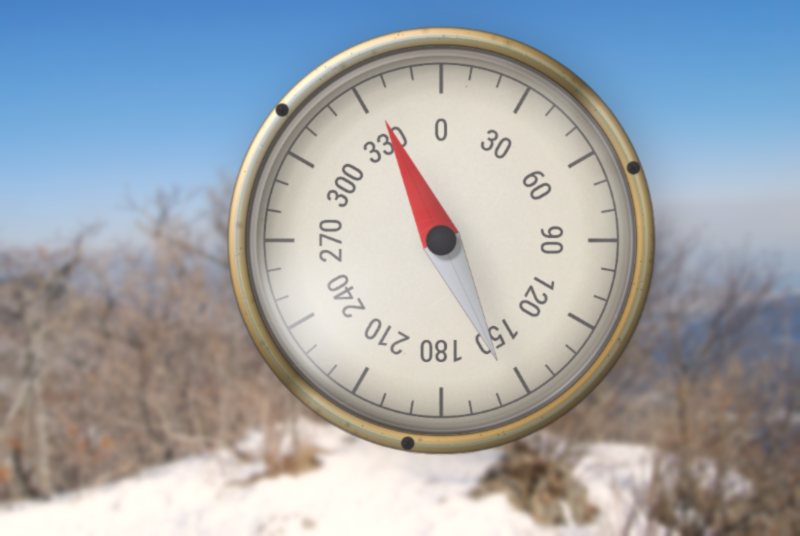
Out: value=335 unit=°
